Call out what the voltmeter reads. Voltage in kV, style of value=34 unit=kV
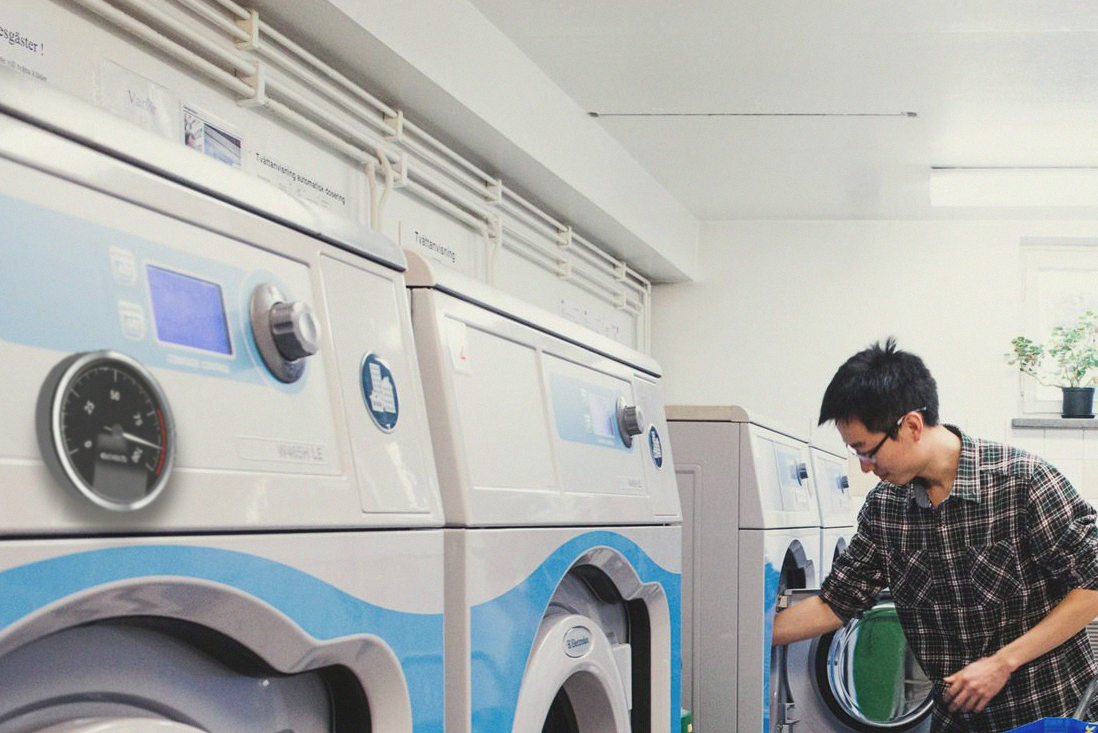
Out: value=90 unit=kV
